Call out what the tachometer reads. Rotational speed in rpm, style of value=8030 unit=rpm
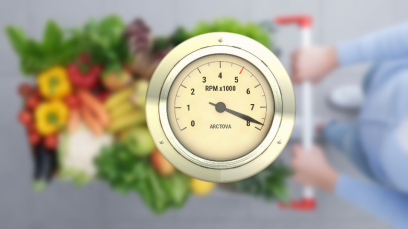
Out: value=7750 unit=rpm
